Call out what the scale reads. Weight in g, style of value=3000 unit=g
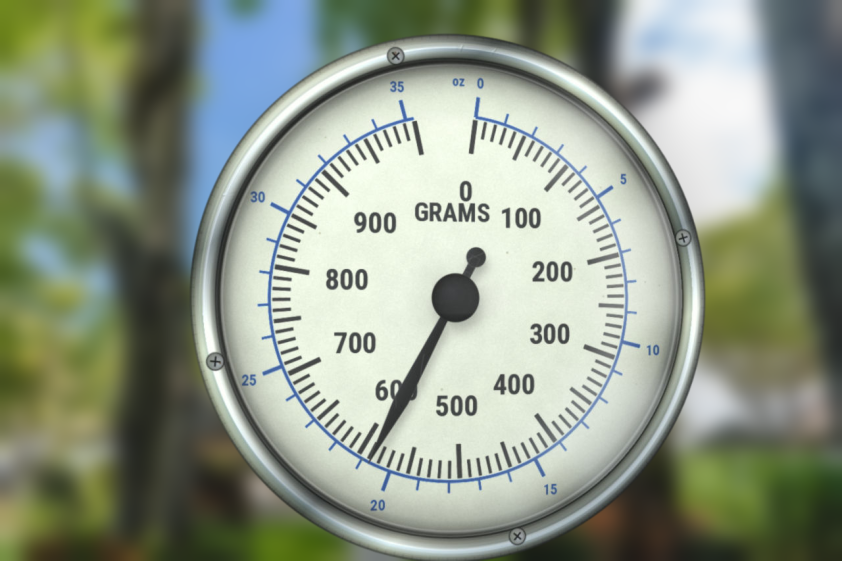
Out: value=590 unit=g
